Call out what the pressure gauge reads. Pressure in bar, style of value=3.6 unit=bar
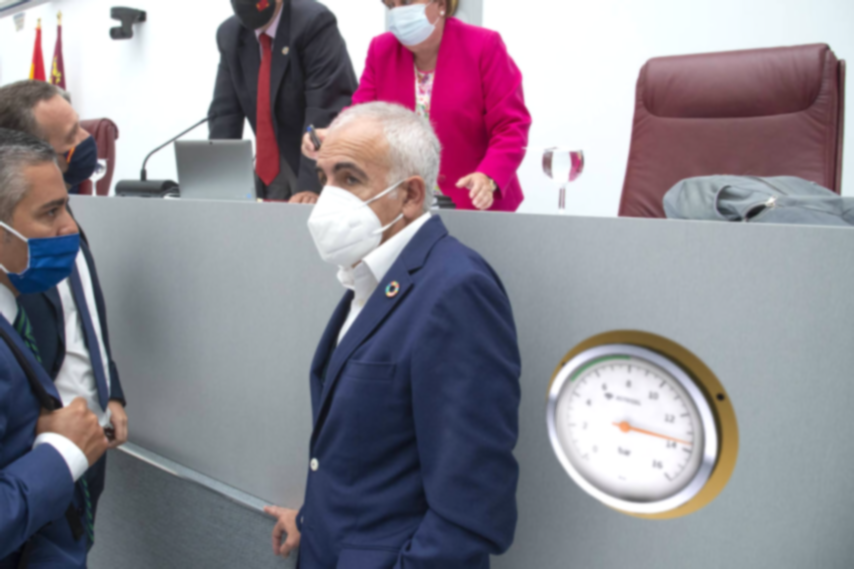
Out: value=13.5 unit=bar
